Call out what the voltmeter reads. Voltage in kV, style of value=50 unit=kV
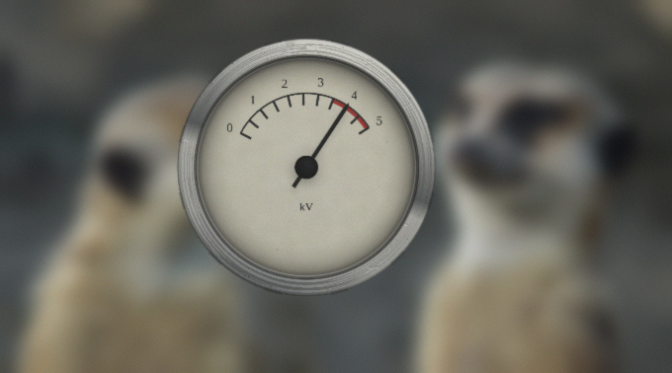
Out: value=4 unit=kV
